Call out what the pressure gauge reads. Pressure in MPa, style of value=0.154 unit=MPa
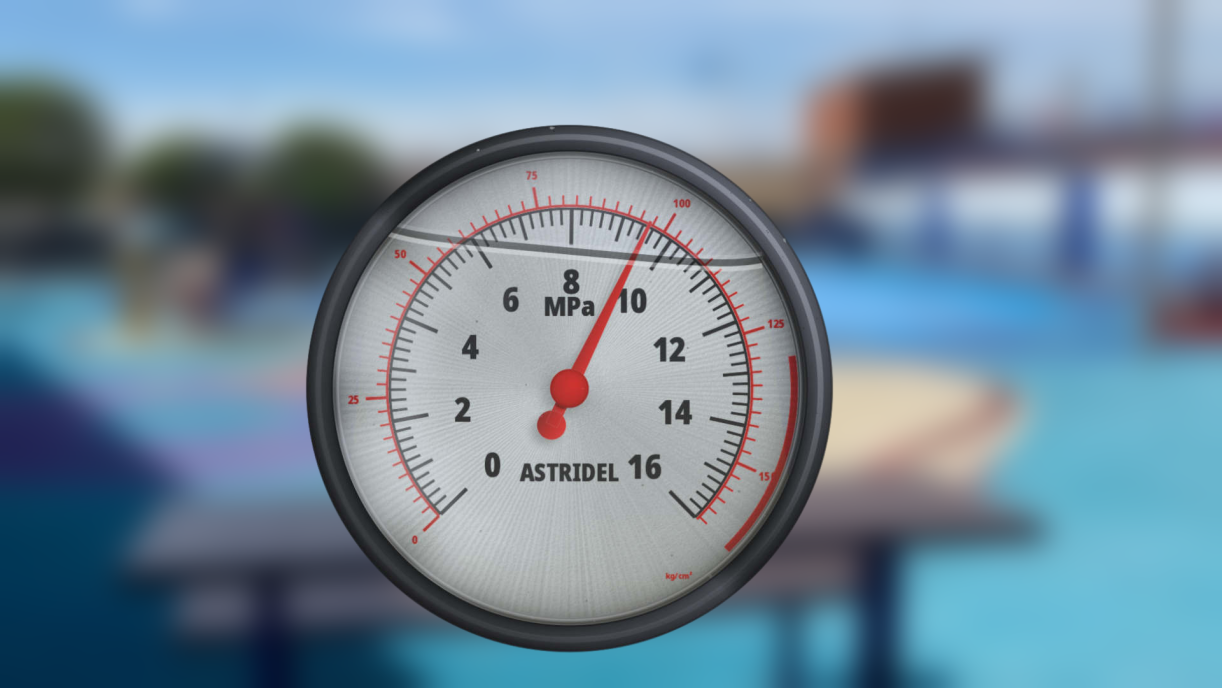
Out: value=9.5 unit=MPa
